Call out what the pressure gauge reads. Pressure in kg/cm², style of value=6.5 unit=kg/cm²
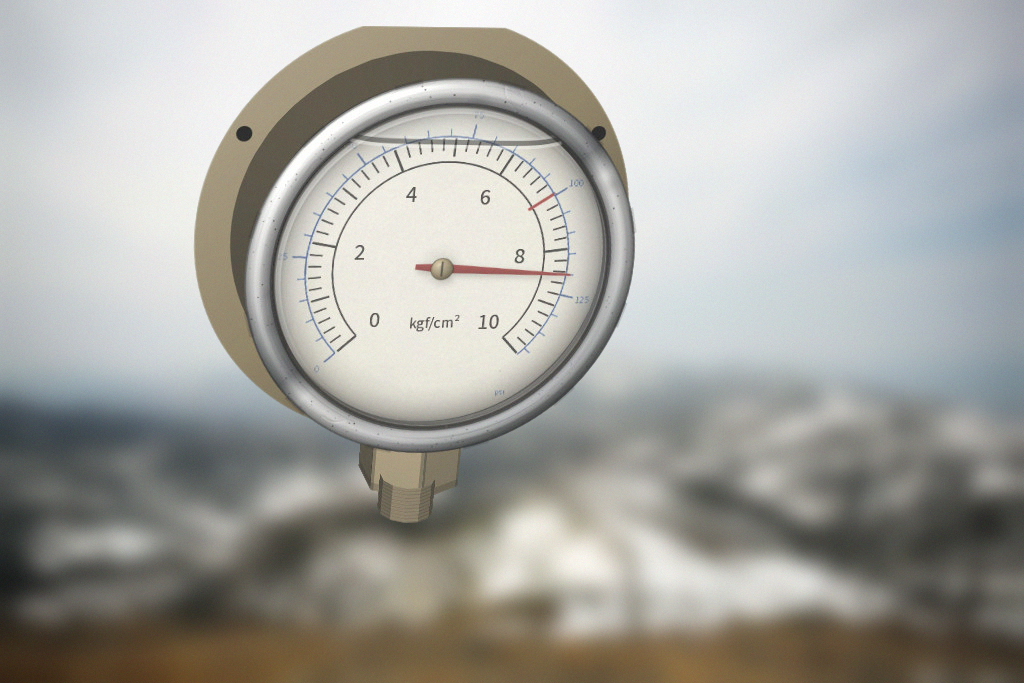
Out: value=8.4 unit=kg/cm²
